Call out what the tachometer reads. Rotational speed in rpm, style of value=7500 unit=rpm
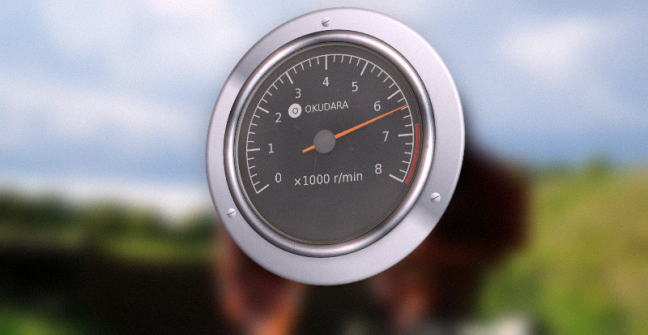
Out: value=6400 unit=rpm
